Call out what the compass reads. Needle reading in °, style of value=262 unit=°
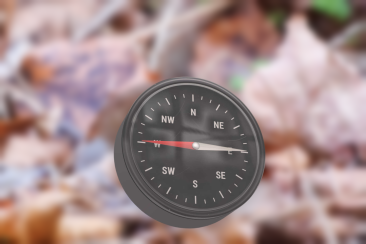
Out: value=270 unit=°
